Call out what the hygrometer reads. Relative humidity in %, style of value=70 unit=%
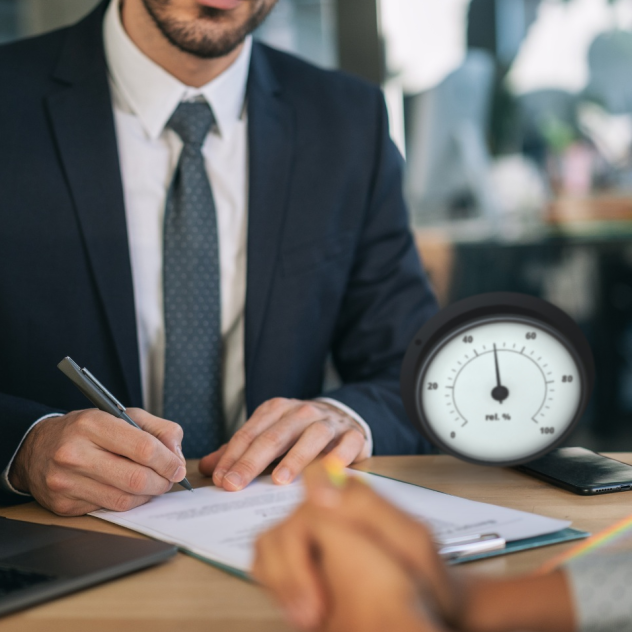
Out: value=48 unit=%
